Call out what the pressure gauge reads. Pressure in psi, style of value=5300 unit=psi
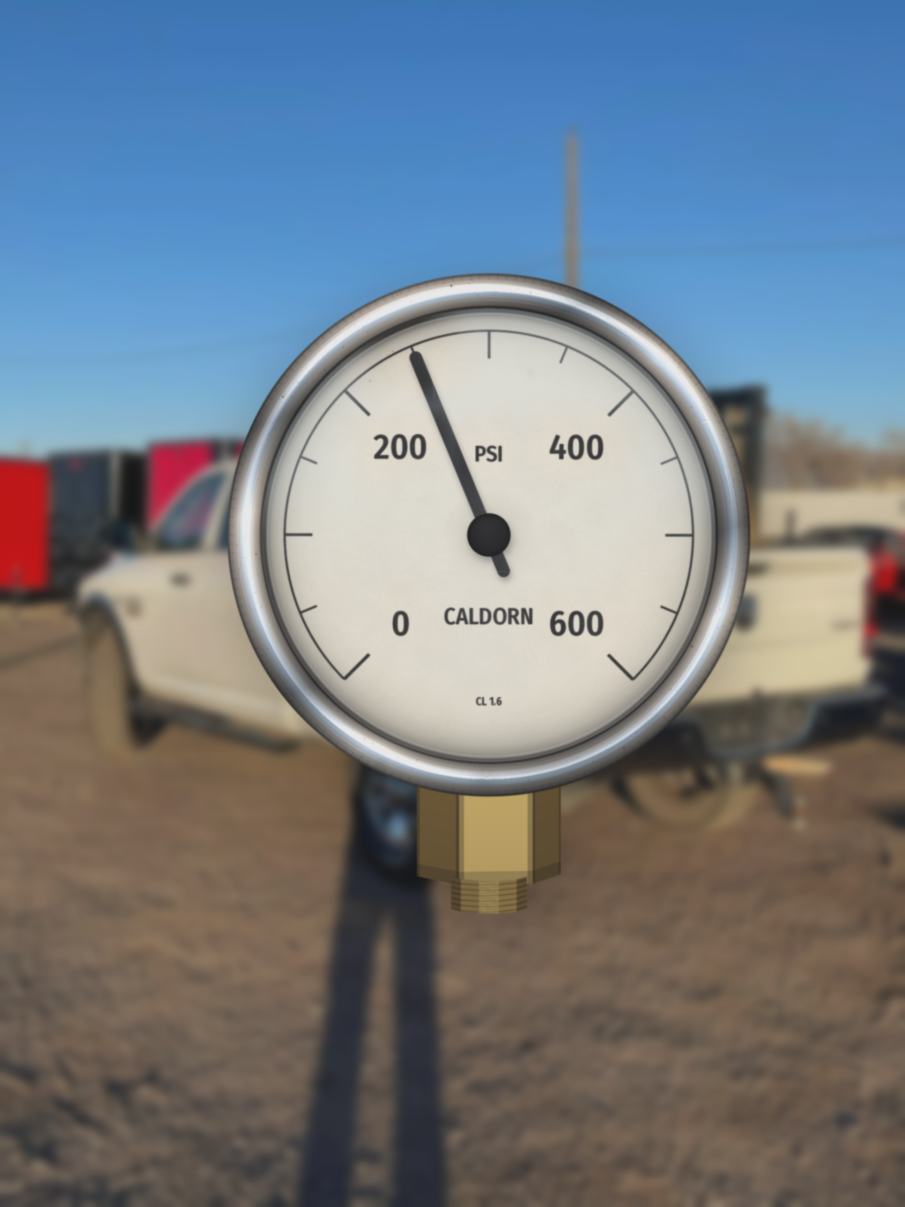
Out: value=250 unit=psi
